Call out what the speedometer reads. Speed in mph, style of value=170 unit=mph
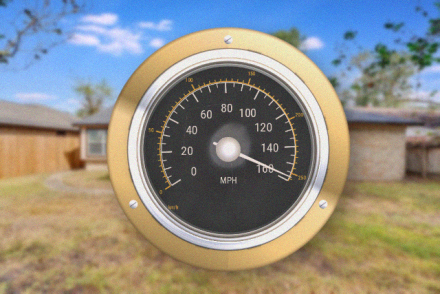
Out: value=157.5 unit=mph
